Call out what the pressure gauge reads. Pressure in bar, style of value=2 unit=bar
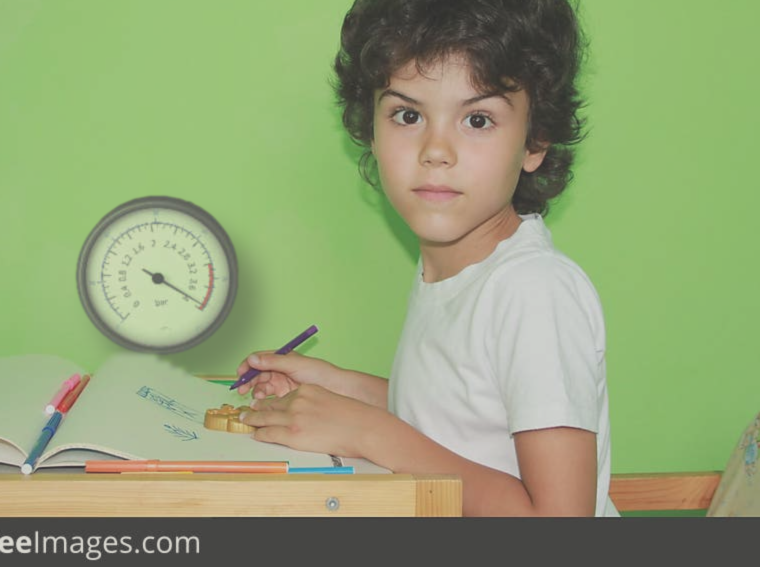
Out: value=3.9 unit=bar
